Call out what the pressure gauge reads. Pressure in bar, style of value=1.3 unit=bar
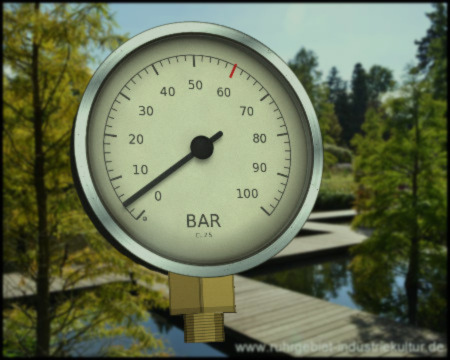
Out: value=4 unit=bar
